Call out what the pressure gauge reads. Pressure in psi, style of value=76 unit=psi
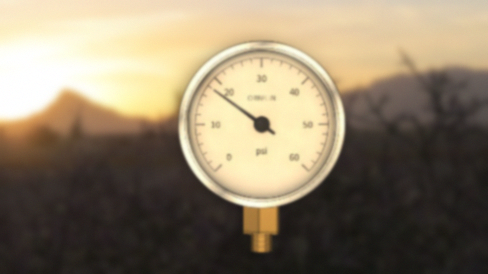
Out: value=18 unit=psi
